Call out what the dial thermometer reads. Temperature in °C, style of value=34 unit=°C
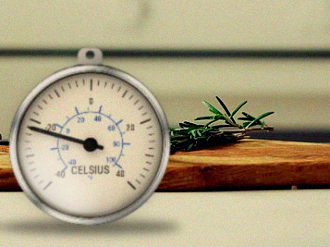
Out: value=-22 unit=°C
